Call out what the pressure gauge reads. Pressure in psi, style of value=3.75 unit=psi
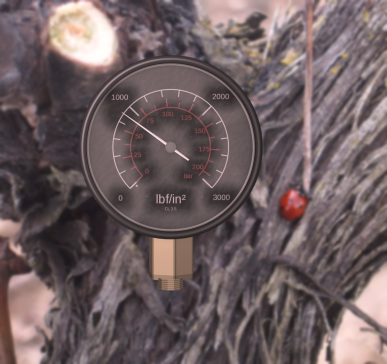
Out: value=900 unit=psi
